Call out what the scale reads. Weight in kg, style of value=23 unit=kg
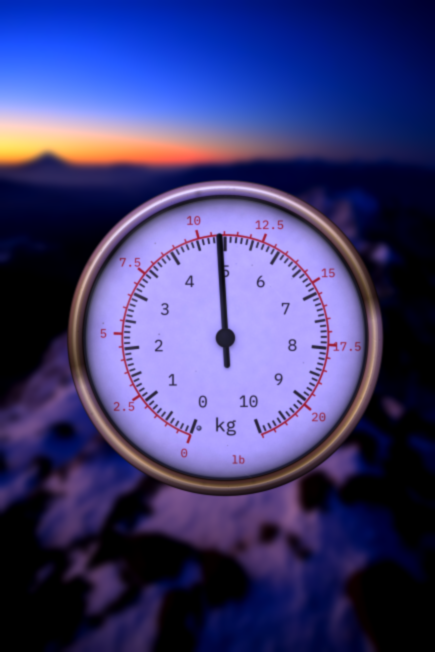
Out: value=4.9 unit=kg
